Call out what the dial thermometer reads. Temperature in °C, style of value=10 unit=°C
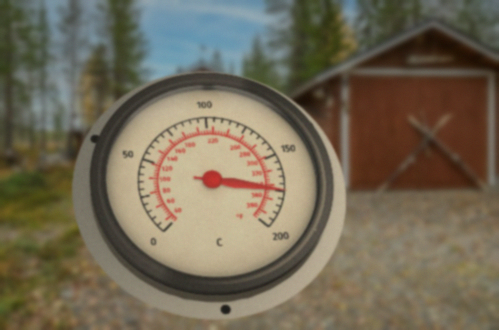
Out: value=175 unit=°C
